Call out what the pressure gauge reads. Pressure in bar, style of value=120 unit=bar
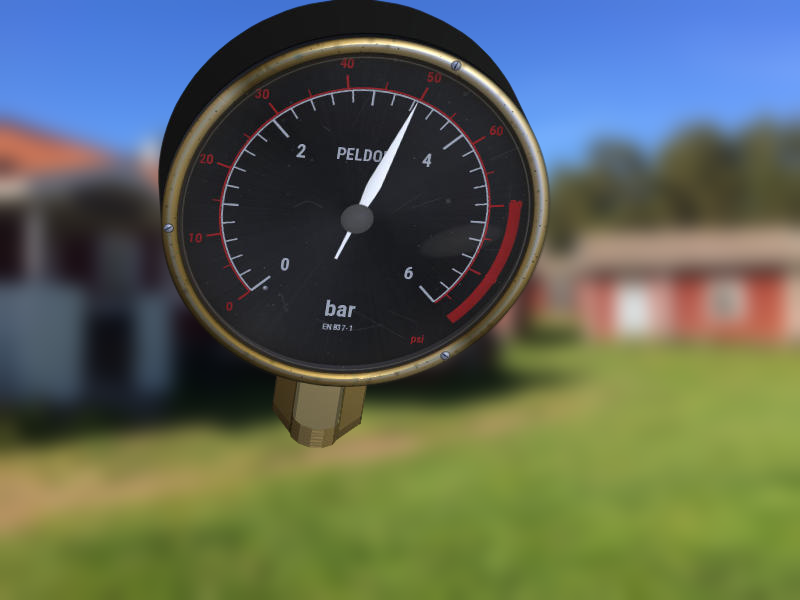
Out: value=3.4 unit=bar
